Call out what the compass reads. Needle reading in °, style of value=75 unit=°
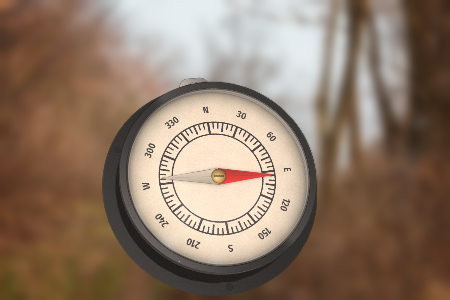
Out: value=95 unit=°
